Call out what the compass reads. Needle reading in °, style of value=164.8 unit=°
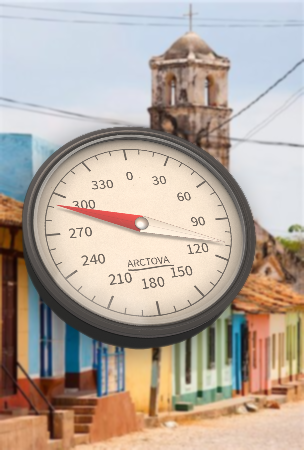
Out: value=290 unit=°
